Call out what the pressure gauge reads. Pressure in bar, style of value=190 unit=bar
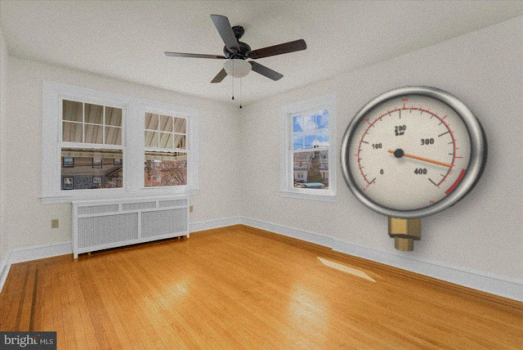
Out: value=360 unit=bar
